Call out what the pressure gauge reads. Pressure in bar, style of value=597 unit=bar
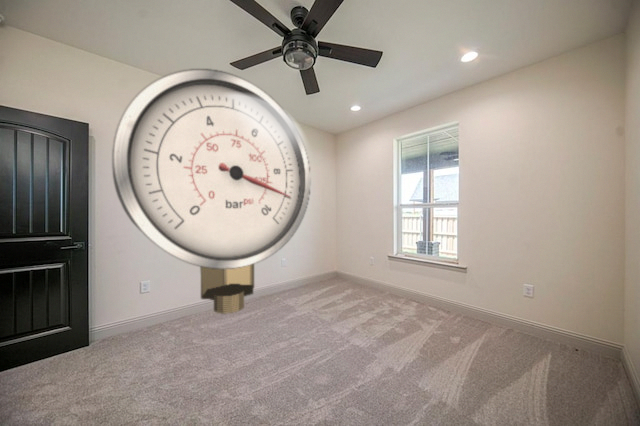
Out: value=9 unit=bar
